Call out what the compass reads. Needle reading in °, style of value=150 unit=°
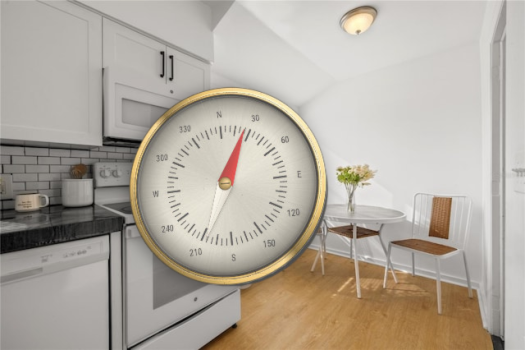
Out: value=25 unit=°
